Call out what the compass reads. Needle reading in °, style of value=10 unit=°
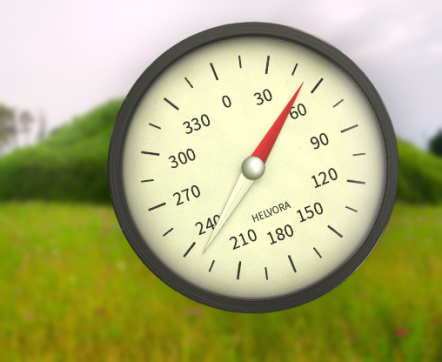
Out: value=52.5 unit=°
